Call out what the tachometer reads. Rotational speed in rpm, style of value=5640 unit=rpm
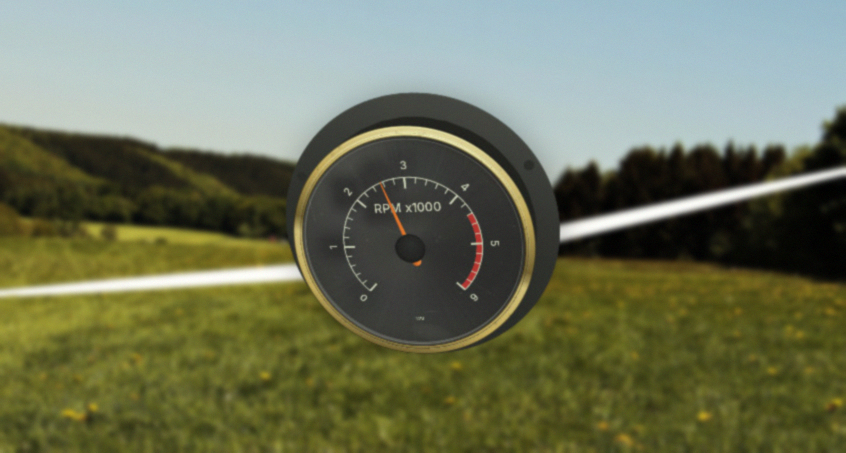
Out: value=2600 unit=rpm
